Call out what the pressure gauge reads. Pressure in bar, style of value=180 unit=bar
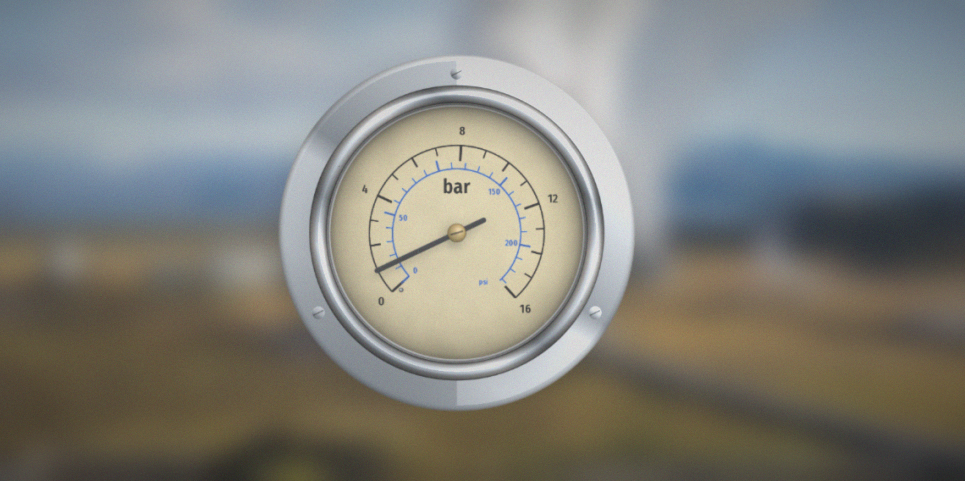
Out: value=1 unit=bar
